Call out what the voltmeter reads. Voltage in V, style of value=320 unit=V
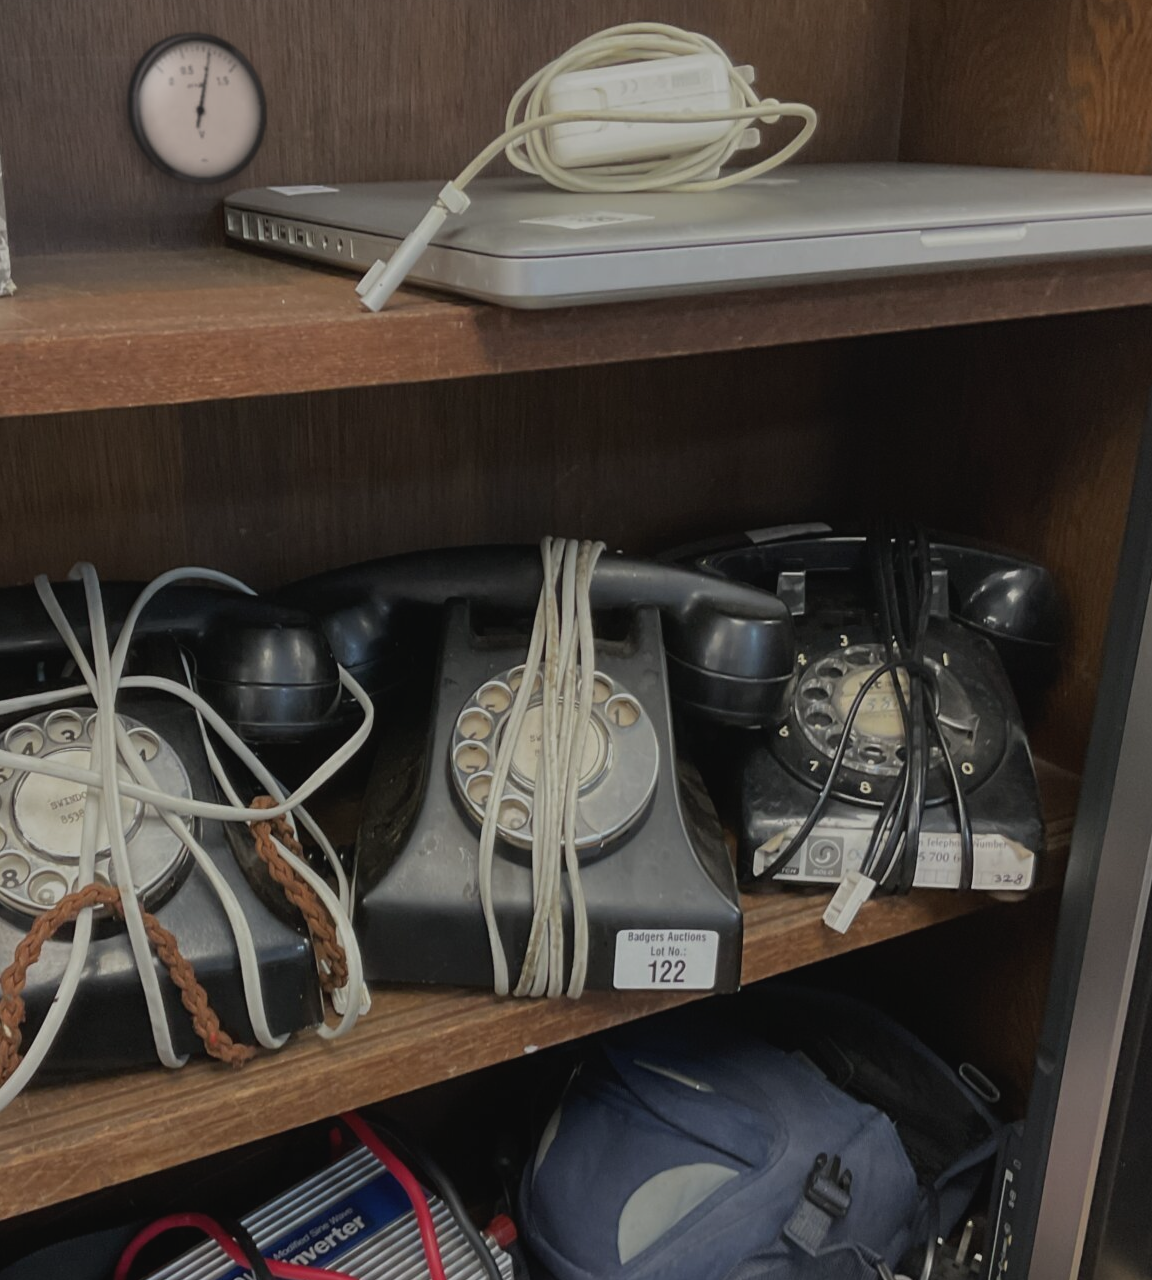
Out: value=1 unit=V
